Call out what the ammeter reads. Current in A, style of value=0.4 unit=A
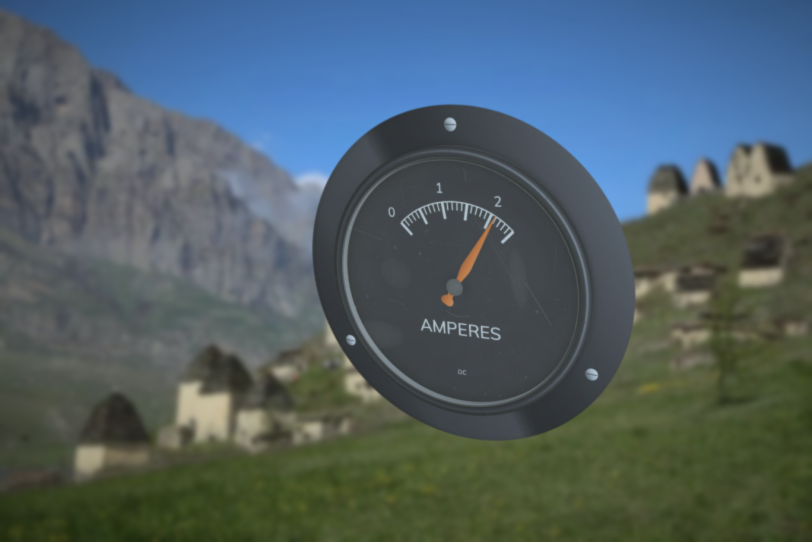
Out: value=2.1 unit=A
